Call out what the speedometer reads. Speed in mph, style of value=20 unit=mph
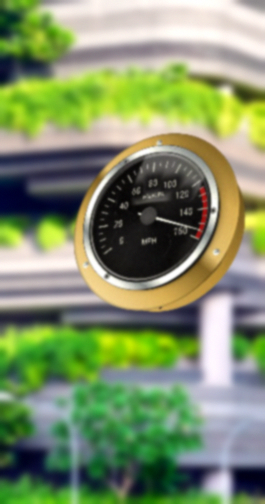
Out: value=155 unit=mph
